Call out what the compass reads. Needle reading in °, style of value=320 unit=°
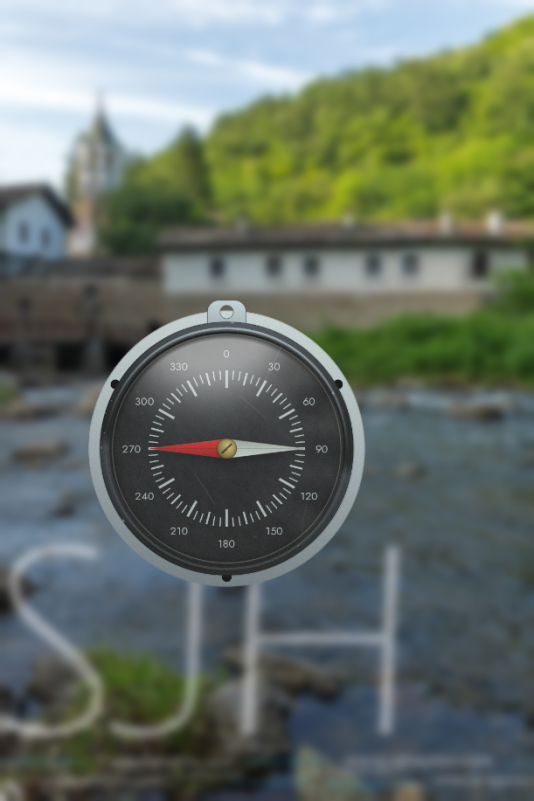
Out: value=270 unit=°
